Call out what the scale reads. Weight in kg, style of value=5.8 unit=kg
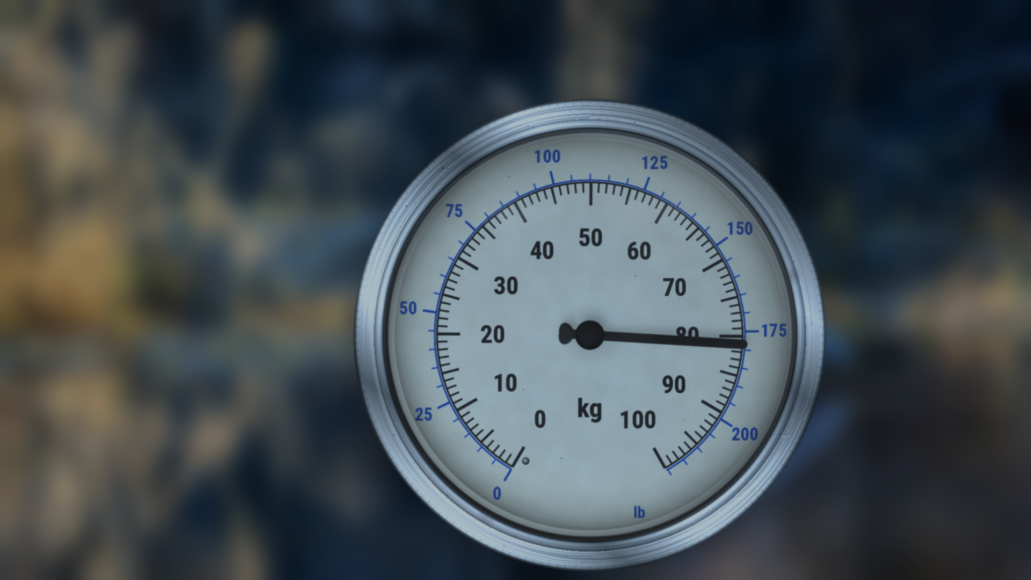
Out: value=81 unit=kg
